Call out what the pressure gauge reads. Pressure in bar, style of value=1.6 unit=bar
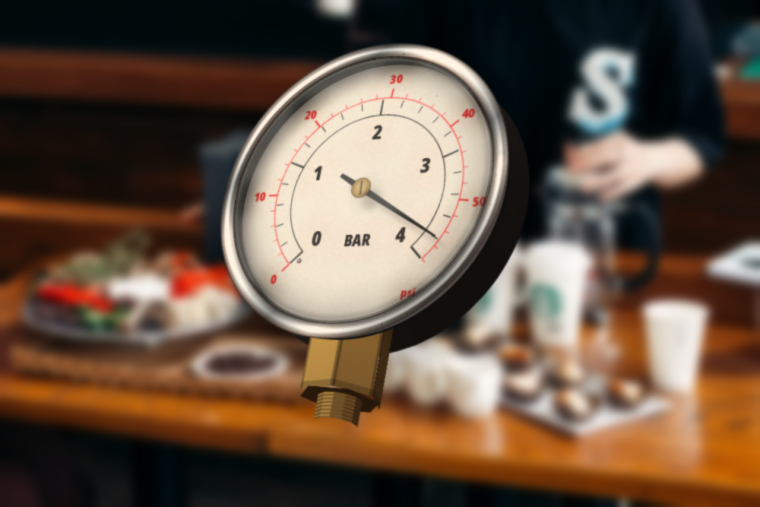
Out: value=3.8 unit=bar
